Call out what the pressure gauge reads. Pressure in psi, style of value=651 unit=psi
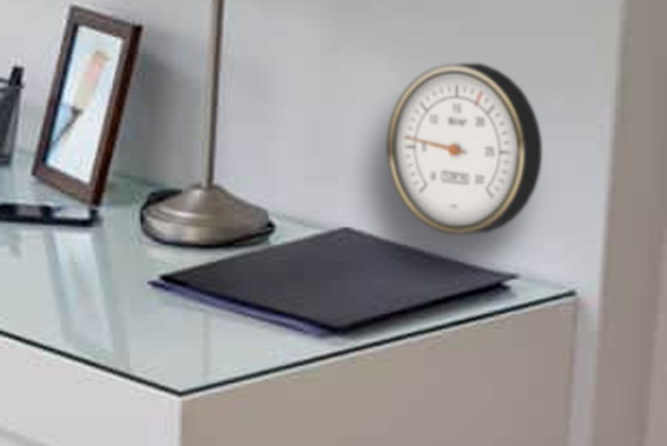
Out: value=6 unit=psi
